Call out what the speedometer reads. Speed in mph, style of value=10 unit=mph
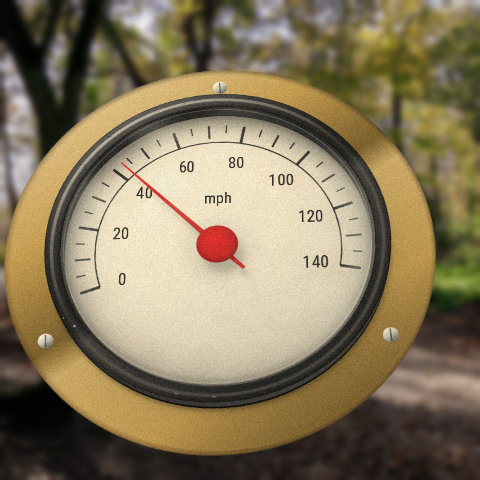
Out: value=42.5 unit=mph
